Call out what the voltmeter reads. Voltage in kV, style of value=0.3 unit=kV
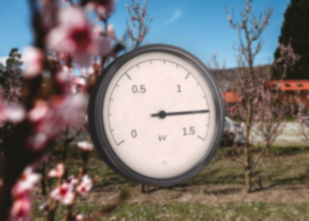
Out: value=1.3 unit=kV
